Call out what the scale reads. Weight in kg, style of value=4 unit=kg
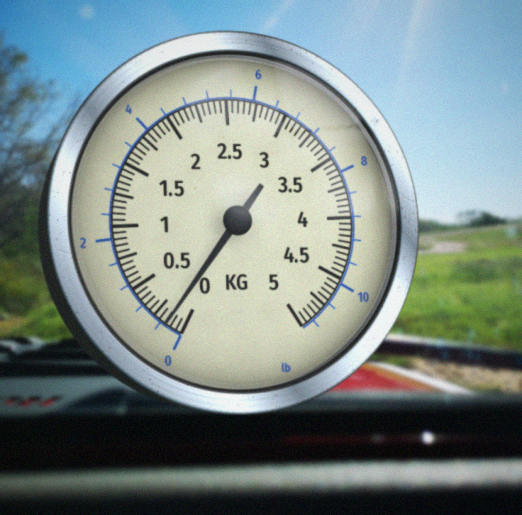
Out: value=0.15 unit=kg
